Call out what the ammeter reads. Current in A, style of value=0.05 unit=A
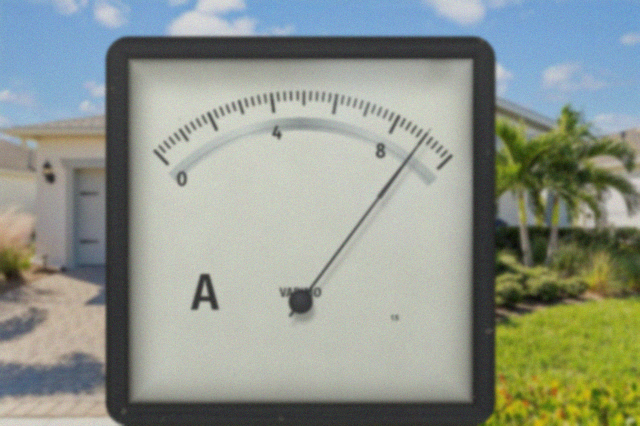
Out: value=9 unit=A
